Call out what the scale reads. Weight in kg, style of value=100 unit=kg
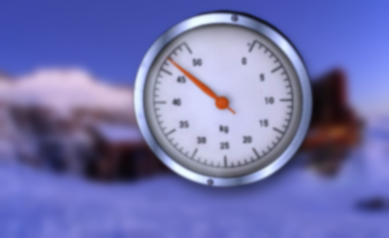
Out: value=47 unit=kg
